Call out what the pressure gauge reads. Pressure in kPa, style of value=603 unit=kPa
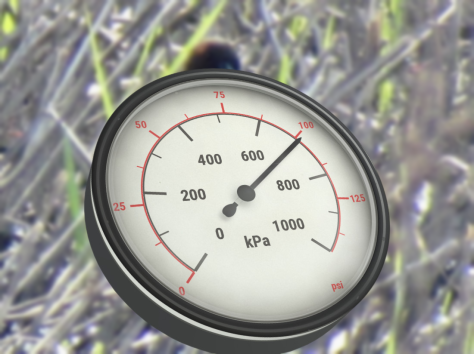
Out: value=700 unit=kPa
